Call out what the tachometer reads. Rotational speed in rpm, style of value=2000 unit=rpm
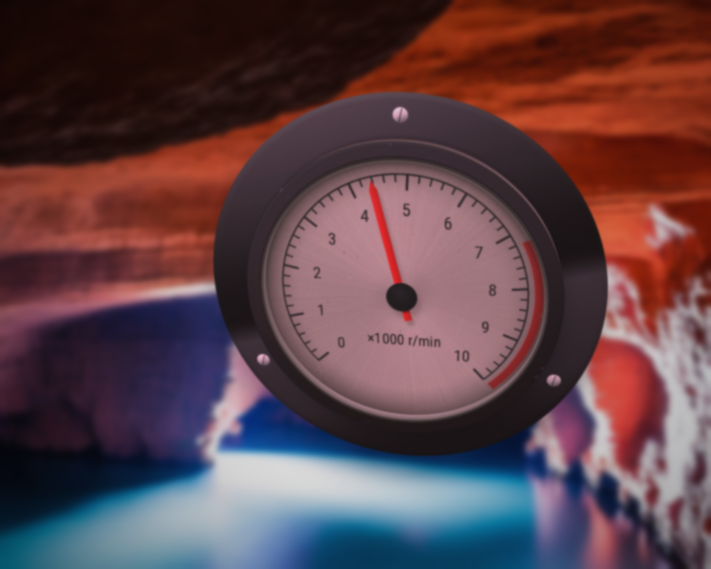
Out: value=4400 unit=rpm
